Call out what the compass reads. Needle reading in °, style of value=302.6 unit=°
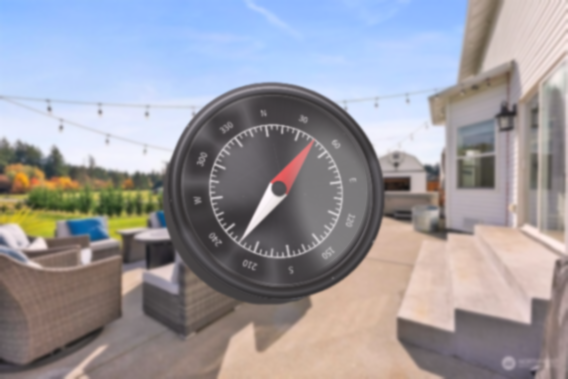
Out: value=45 unit=°
